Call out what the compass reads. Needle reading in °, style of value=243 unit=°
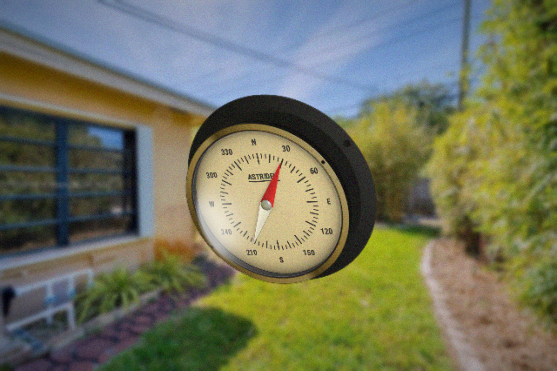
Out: value=30 unit=°
